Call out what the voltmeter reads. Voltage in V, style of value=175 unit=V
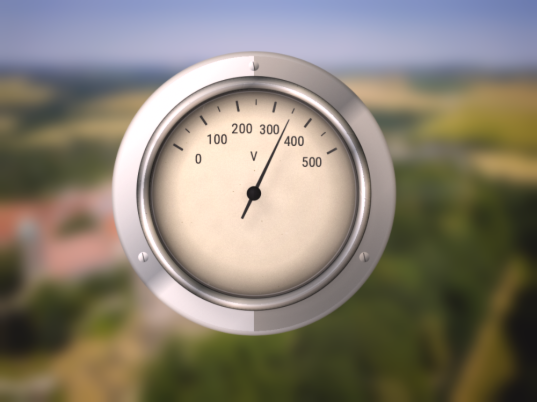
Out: value=350 unit=V
